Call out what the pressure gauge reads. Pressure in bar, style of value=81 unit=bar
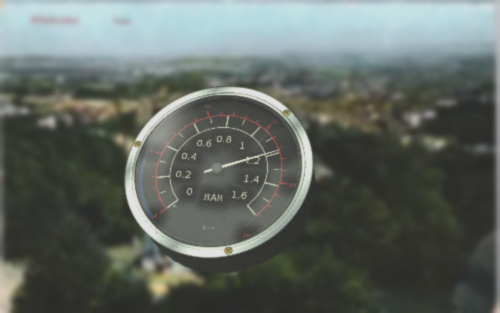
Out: value=1.2 unit=bar
